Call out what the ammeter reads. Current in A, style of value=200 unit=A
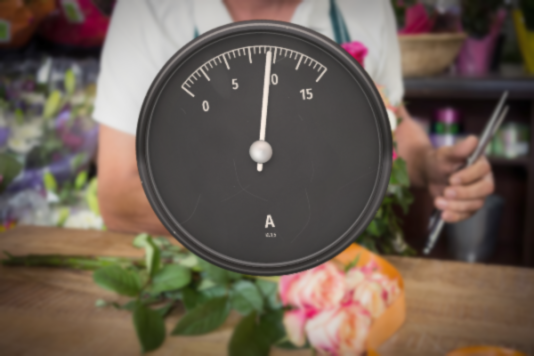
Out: value=9.5 unit=A
